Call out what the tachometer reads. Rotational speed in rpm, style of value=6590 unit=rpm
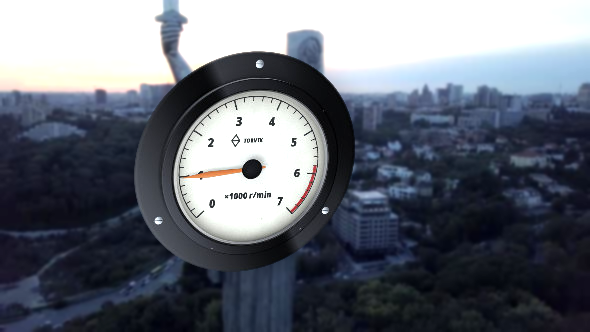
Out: value=1000 unit=rpm
